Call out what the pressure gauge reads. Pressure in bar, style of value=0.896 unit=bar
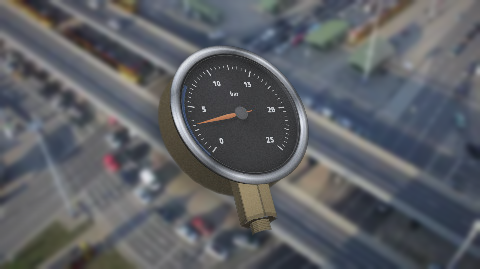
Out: value=3 unit=bar
